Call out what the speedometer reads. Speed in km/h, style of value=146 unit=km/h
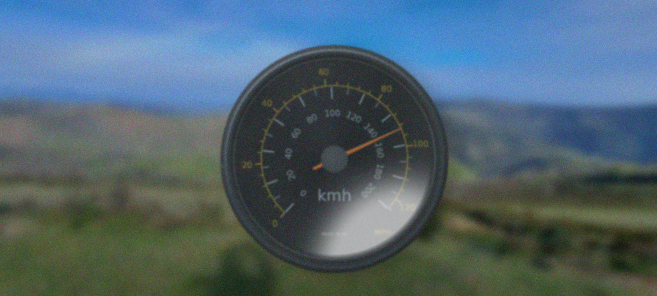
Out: value=150 unit=km/h
